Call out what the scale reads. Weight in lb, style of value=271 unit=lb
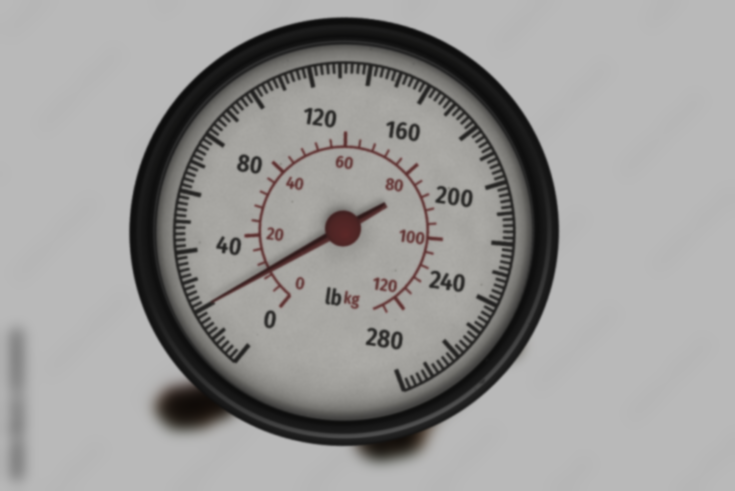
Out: value=20 unit=lb
